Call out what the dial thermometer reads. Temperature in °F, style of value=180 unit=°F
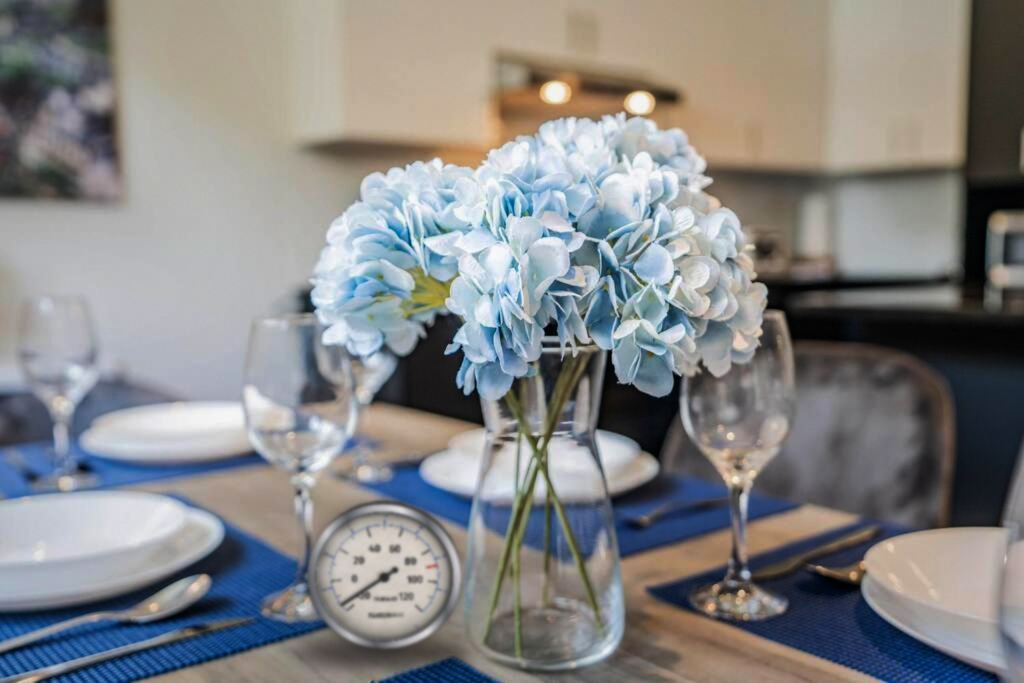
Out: value=-15 unit=°F
